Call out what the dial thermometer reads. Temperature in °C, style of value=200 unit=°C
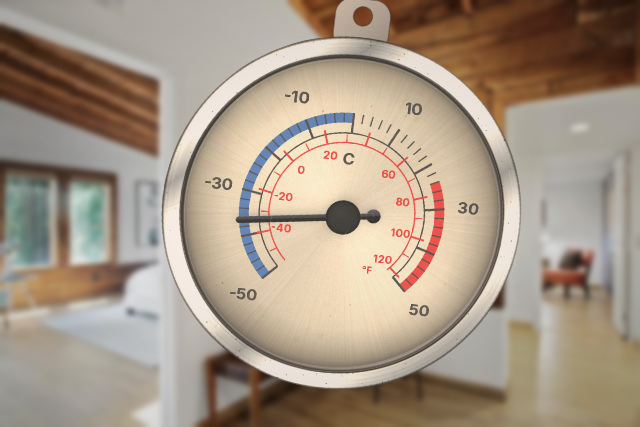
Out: value=-36 unit=°C
